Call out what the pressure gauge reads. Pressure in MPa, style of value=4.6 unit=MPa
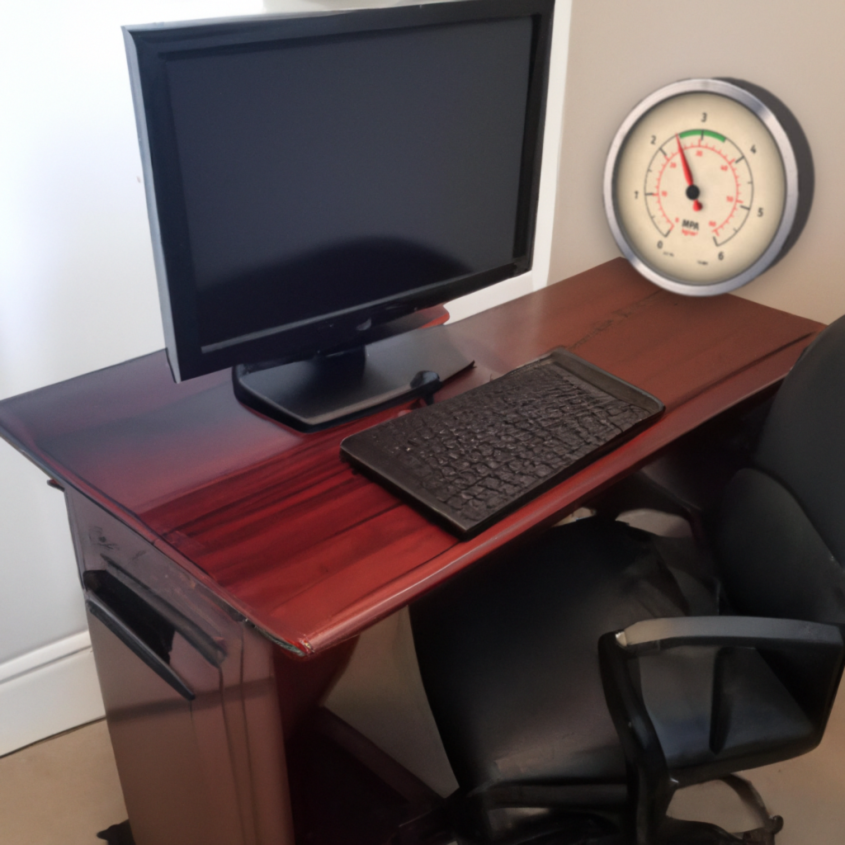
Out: value=2.5 unit=MPa
